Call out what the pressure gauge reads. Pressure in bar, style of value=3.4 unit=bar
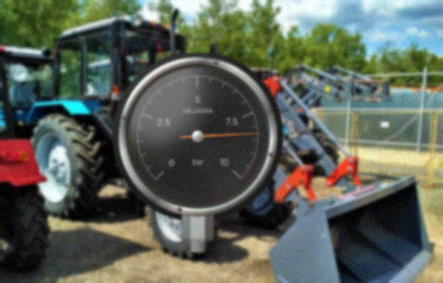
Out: value=8.25 unit=bar
